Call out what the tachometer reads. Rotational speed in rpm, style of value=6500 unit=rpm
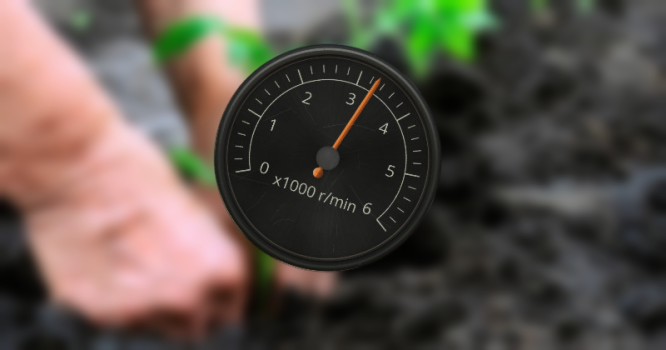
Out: value=3300 unit=rpm
